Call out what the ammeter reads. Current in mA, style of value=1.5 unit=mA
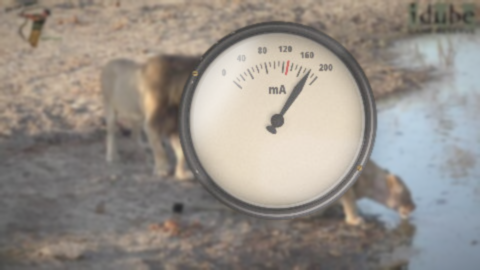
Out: value=180 unit=mA
